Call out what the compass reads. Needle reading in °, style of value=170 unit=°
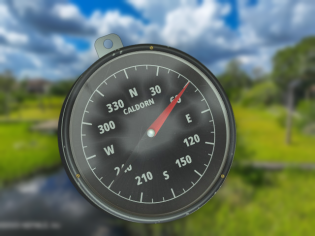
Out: value=60 unit=°
